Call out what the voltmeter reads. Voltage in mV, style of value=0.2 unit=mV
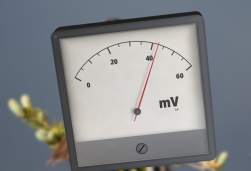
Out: value=42.5 unit=mV
